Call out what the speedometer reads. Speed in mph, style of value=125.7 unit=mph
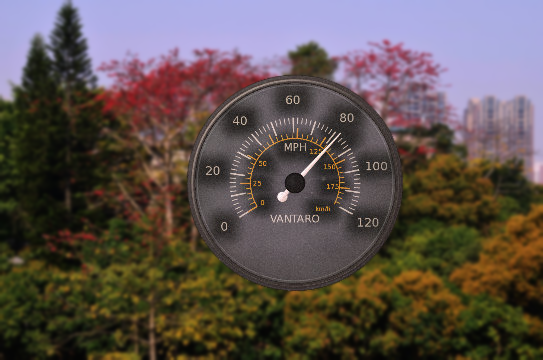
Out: value=82 unit=mph
